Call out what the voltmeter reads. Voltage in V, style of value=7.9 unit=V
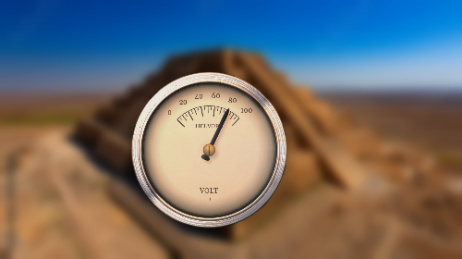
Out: value=80 unit=V
